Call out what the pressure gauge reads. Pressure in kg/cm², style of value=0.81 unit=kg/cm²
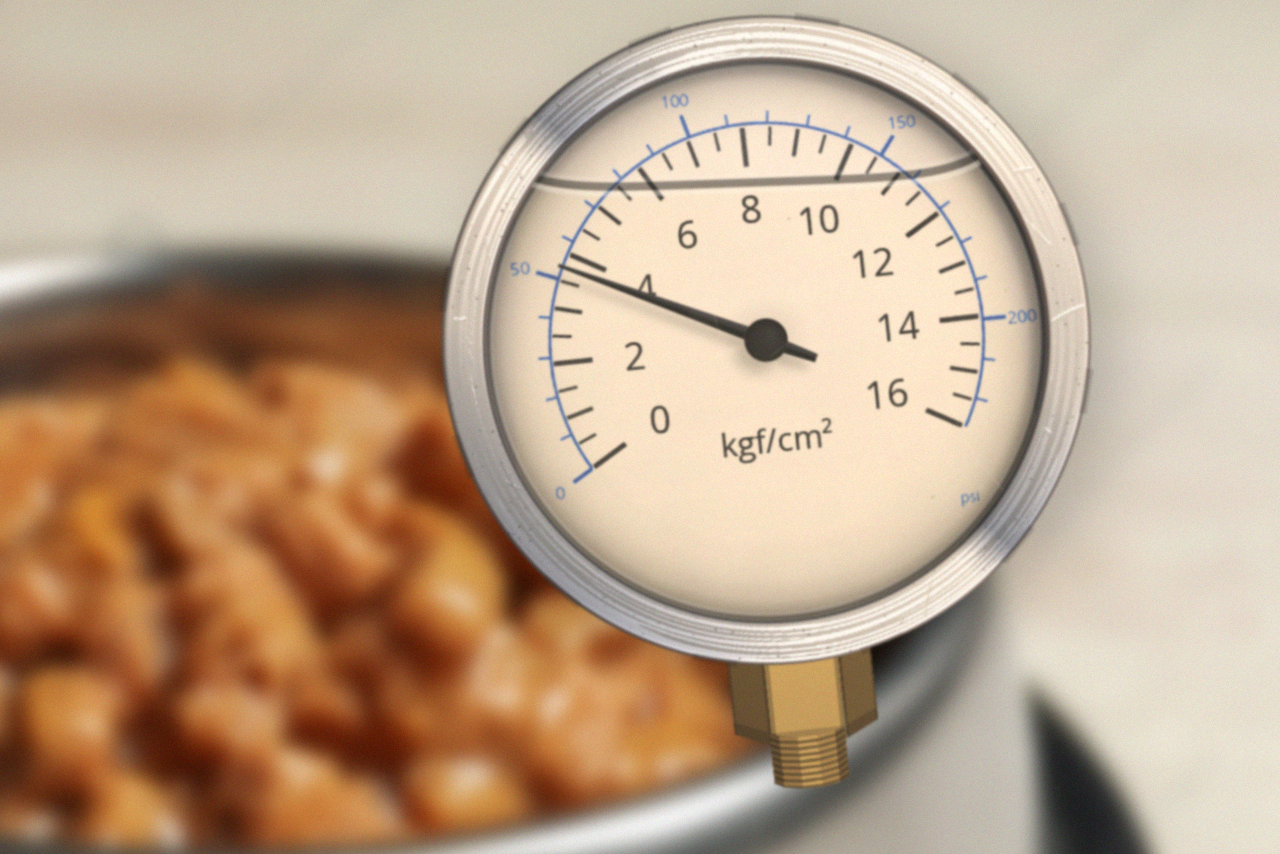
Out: value=3.75 unit=kg/cm²
